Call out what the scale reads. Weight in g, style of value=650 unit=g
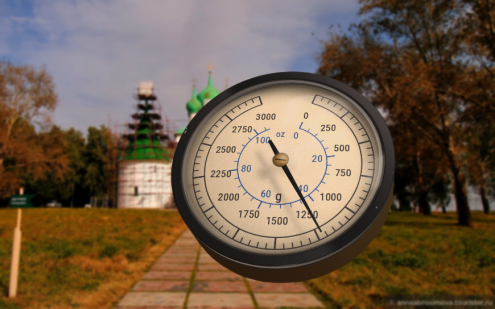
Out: value=1225 unit=g
